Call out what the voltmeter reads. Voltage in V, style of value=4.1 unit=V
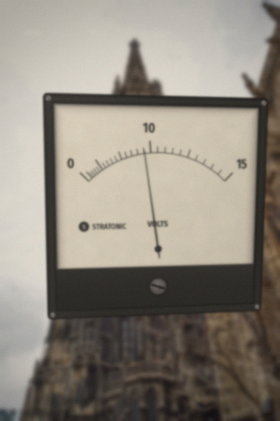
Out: value=9.5 unit=V
